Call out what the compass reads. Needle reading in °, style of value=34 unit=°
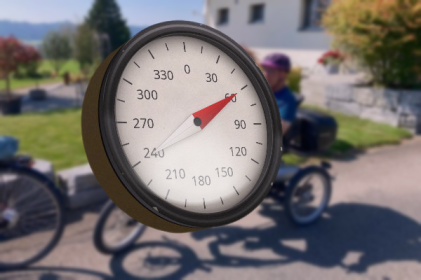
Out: value=60 unit=°
